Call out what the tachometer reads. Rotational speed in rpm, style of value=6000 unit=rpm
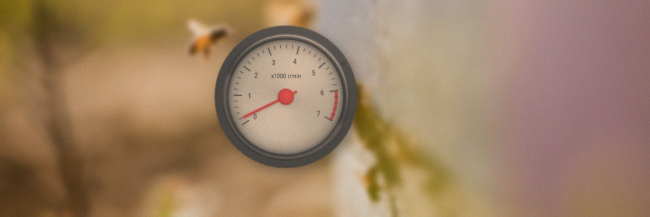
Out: value=200 unit=rpm
